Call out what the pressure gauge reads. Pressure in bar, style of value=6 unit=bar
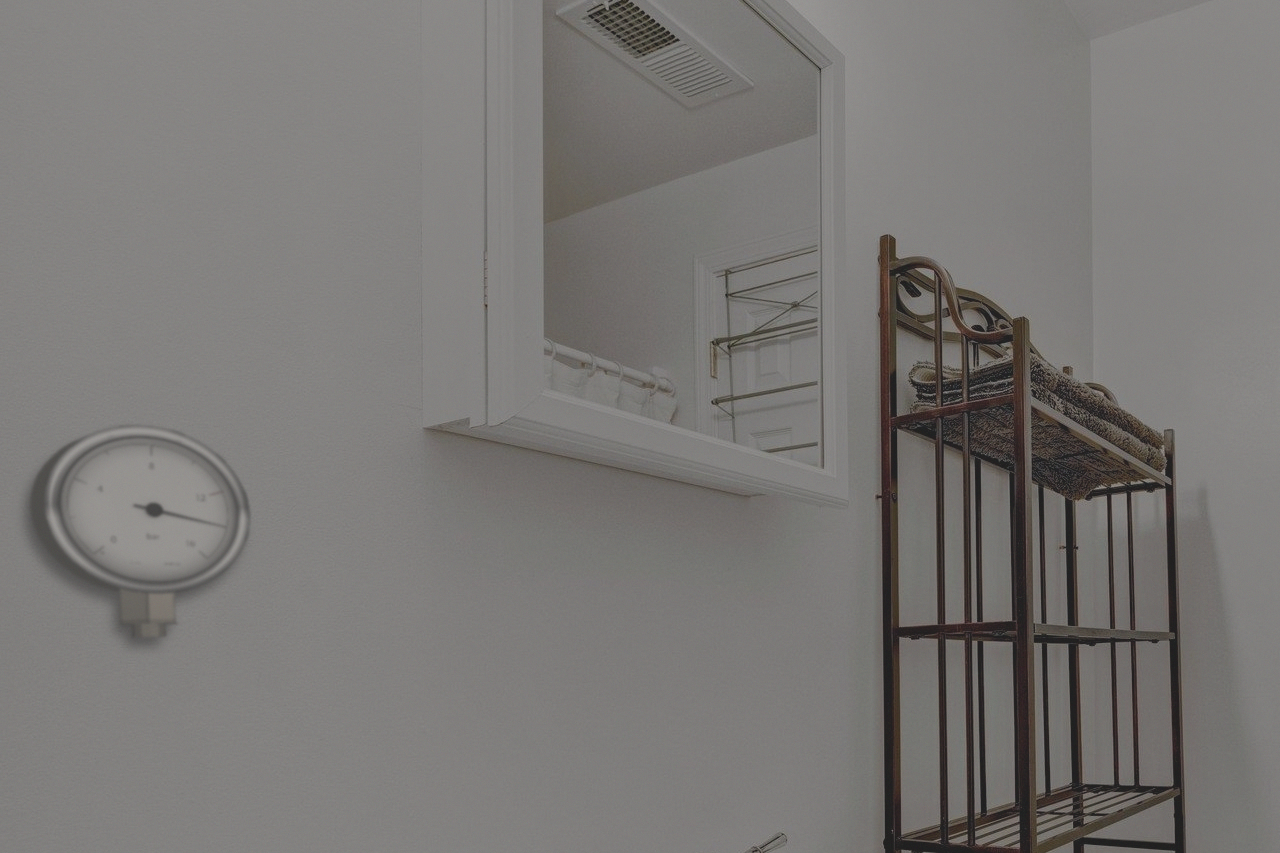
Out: value=14 unit=bar
